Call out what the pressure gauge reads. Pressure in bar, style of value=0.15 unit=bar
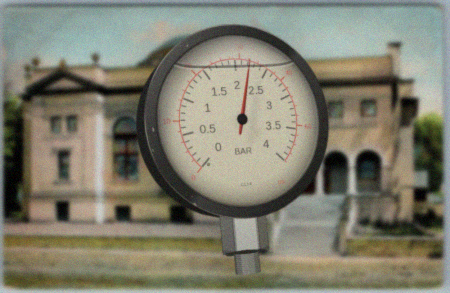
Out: value=2.2 unit=bar
